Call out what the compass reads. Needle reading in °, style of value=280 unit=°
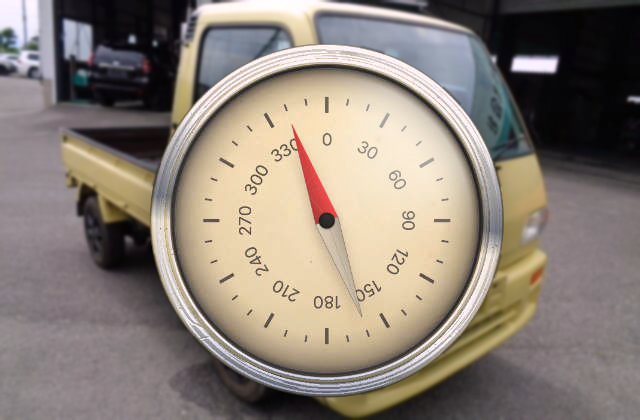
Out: value=340 unit=°
